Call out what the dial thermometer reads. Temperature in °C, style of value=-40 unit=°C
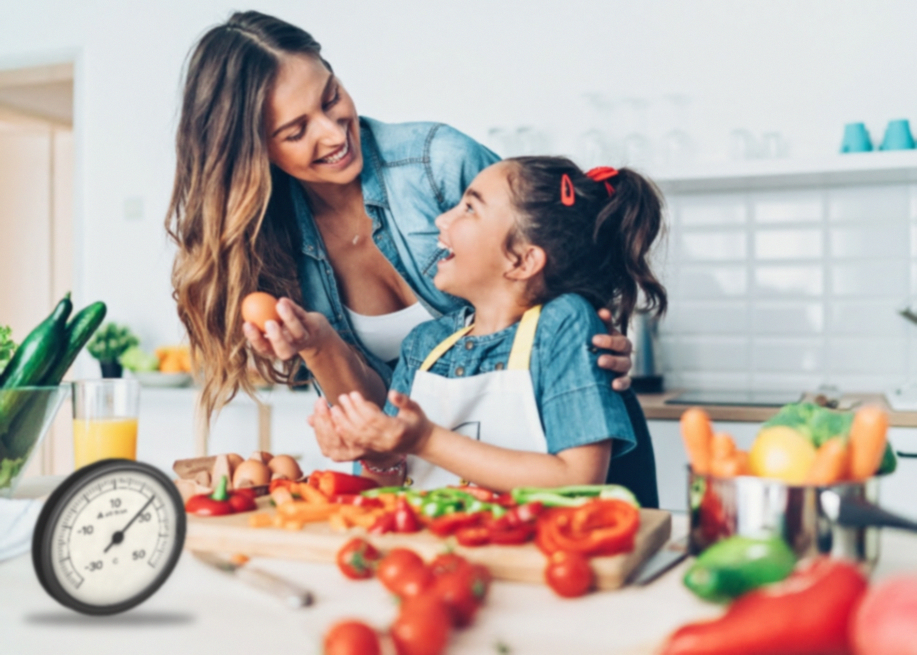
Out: value=25 unit=°C
